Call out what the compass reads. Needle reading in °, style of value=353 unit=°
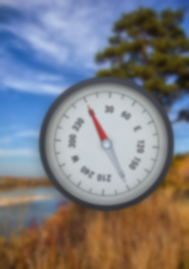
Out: value=0 unit=°
